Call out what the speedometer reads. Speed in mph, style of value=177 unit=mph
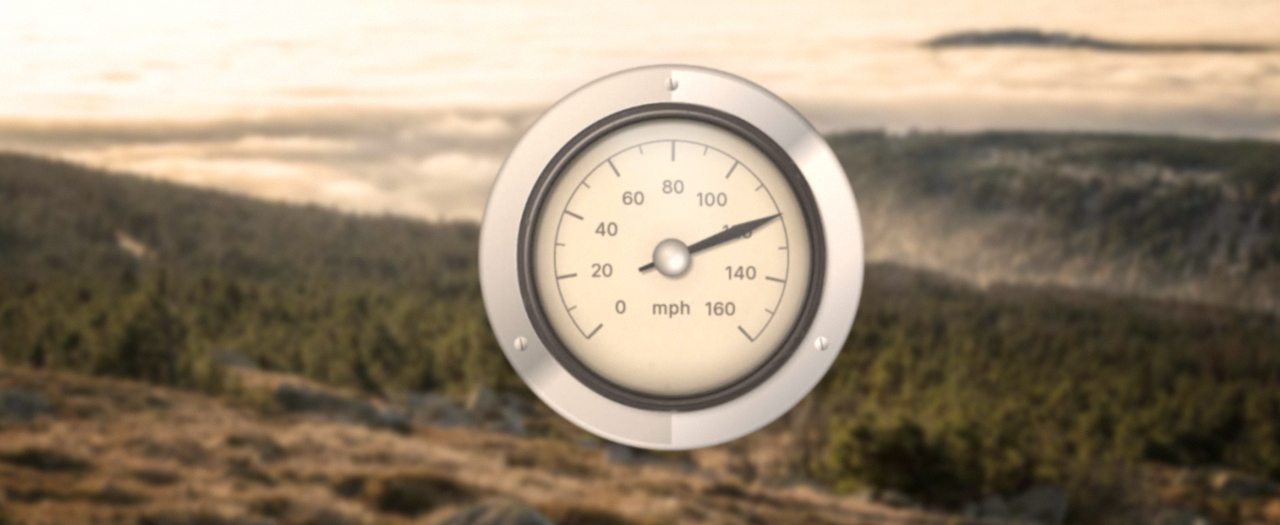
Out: value=120 unit=mph
